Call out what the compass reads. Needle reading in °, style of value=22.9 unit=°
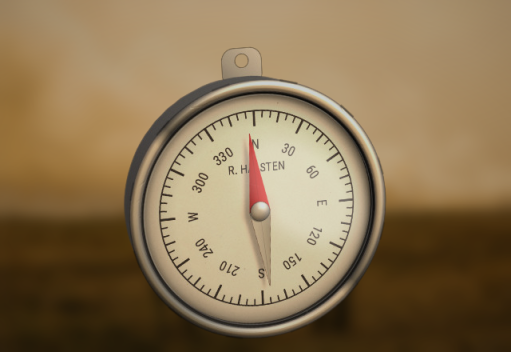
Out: value=355 unit=°
